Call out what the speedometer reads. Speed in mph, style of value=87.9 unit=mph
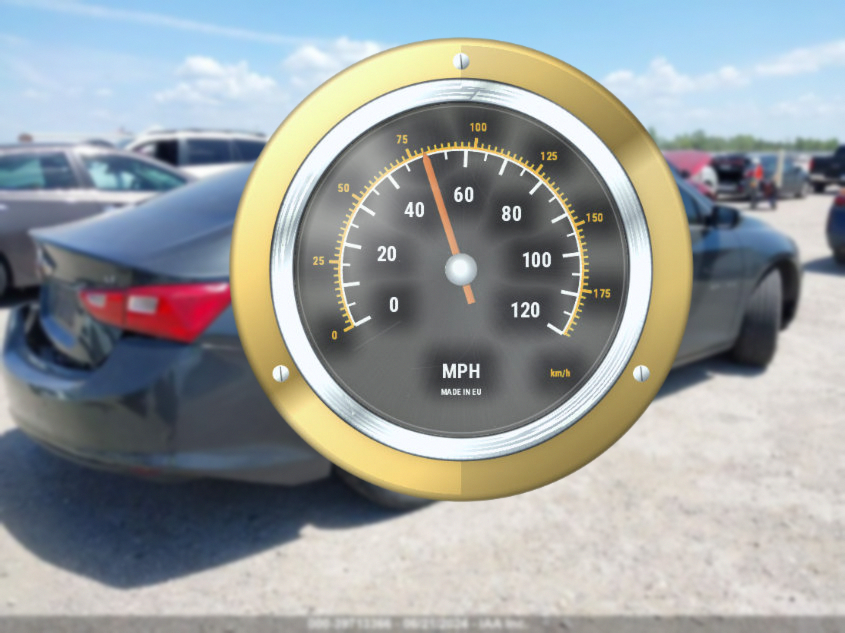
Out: value=50 unit=mph
